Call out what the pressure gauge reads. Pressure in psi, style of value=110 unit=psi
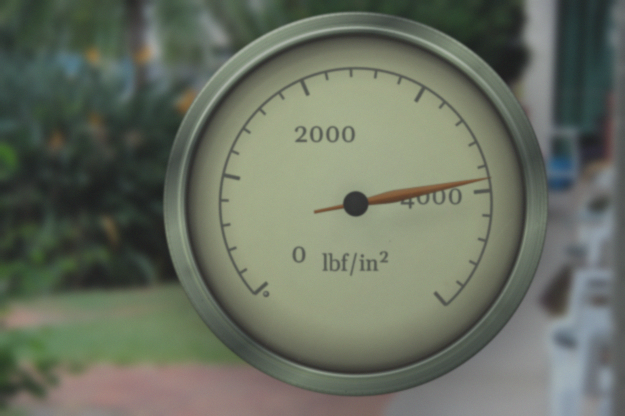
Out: value=3900 unit=psi
